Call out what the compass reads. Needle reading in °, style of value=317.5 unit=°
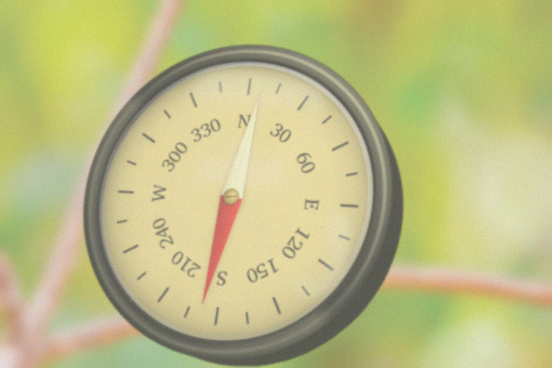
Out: value=187.5 unit=°
